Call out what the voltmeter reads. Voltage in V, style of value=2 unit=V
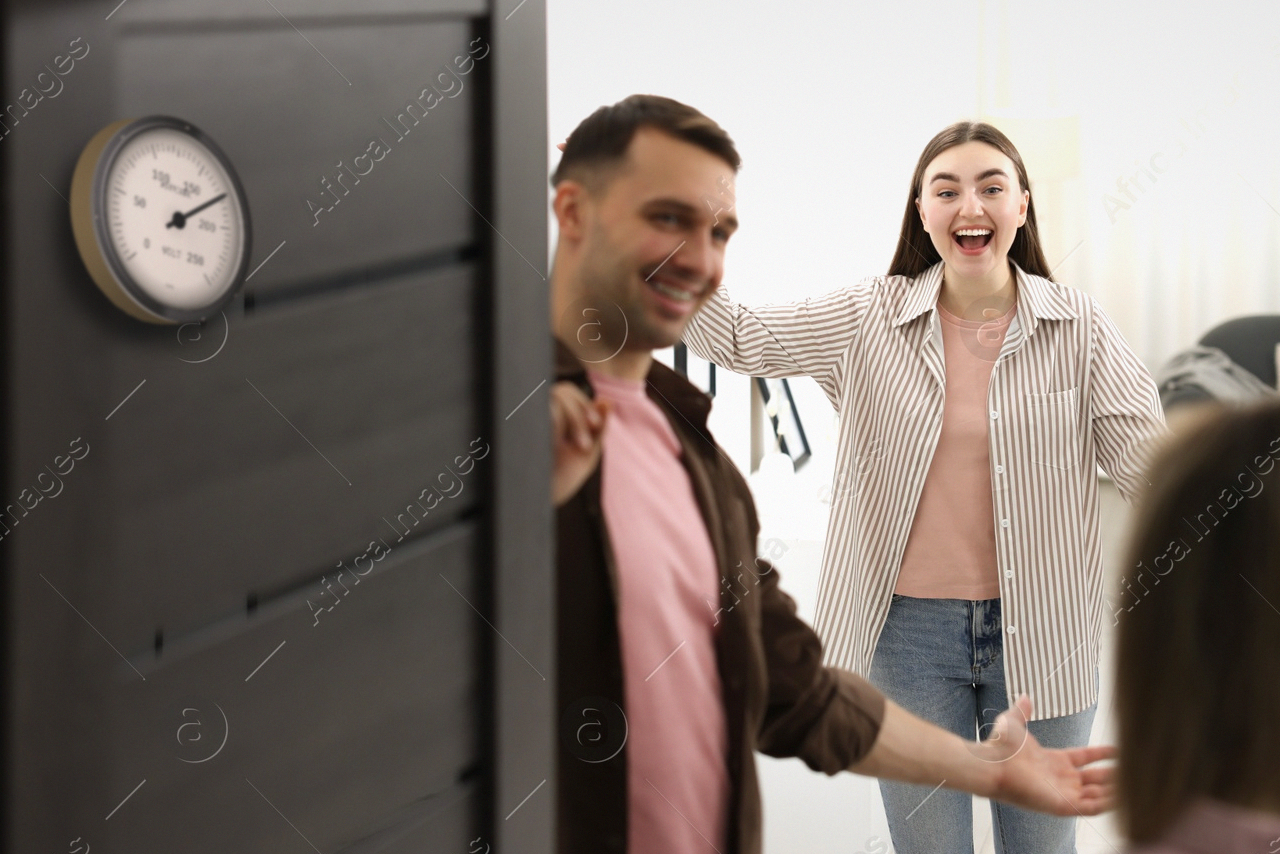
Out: value=175 unit=V
